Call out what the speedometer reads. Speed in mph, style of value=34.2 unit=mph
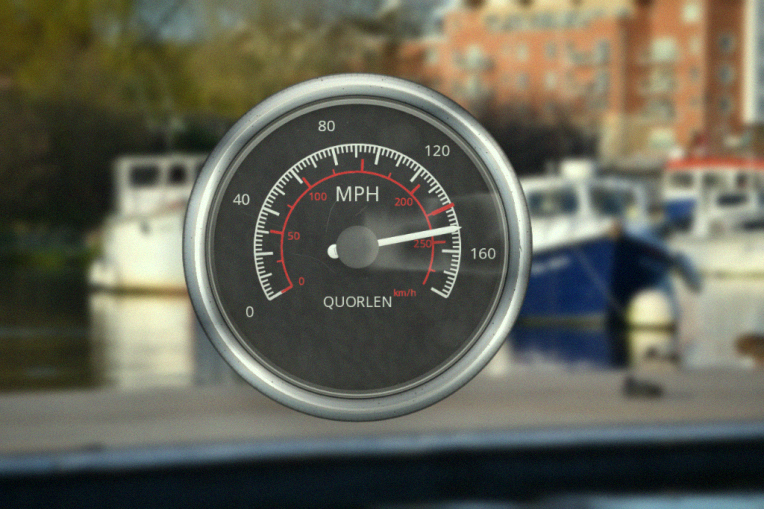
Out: value=150 unit=mph
